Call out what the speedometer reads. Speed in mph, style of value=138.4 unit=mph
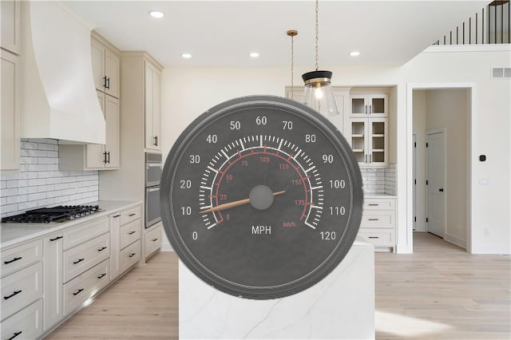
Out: value=8 unit=mph
